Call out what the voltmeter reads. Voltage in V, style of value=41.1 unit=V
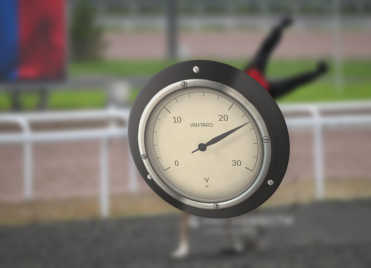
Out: value=23 unit=V
